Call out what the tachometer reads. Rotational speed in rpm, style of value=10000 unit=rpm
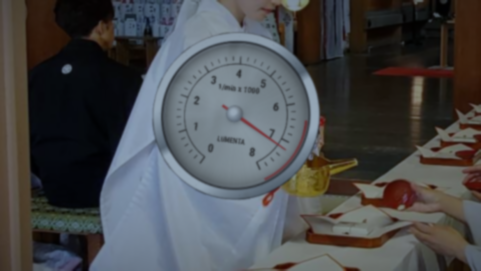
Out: value=7200 unit=rpm
